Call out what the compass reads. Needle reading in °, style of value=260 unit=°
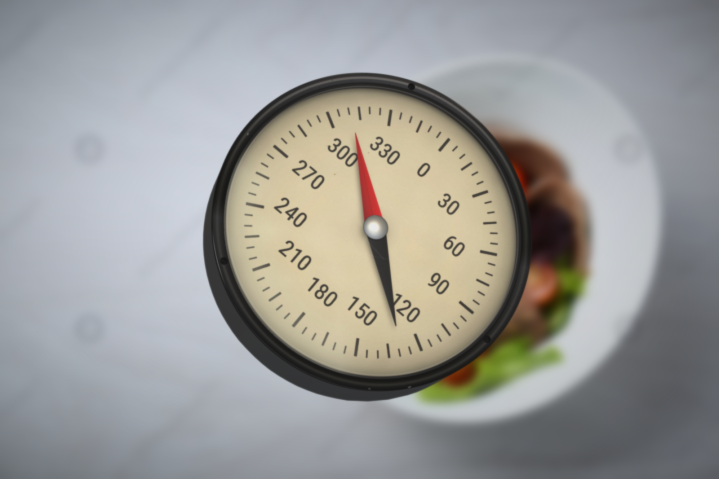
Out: value=310 unit=°
